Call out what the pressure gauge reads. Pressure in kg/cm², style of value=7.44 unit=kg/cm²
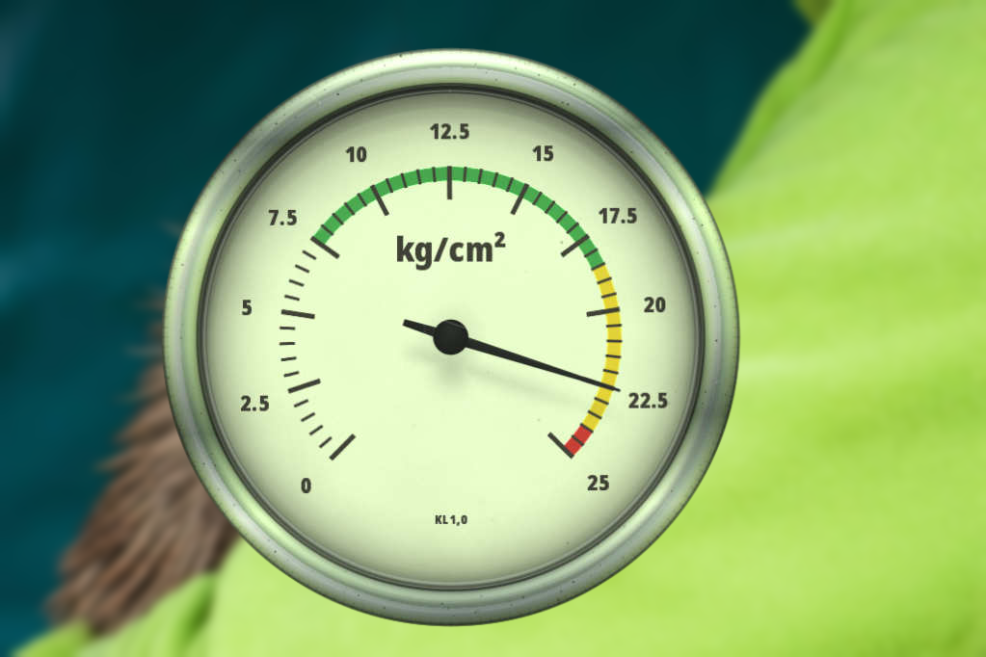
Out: value=22.5 unit=kg/cm²
